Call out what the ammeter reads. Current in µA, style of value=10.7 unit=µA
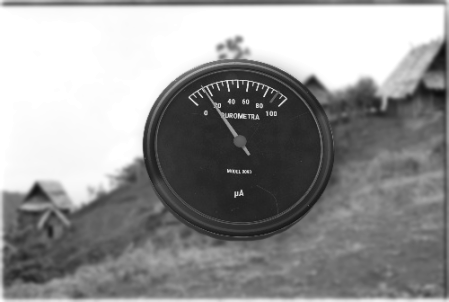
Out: value=15 unit=µA
